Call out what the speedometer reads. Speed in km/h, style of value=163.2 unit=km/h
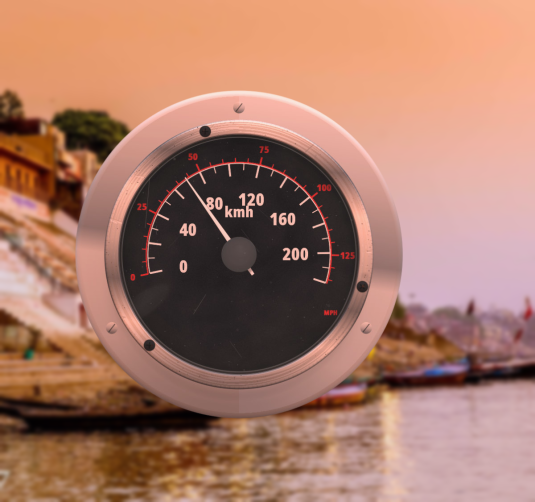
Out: value=70 unit=km/h
